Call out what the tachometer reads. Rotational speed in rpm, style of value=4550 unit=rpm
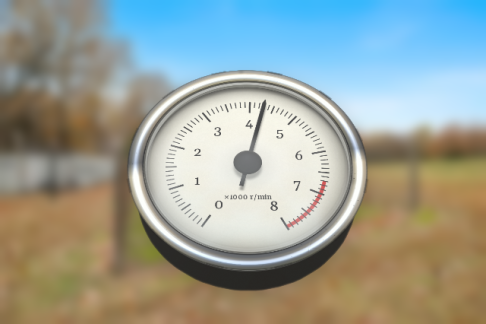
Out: value=4300 unit=rpm
